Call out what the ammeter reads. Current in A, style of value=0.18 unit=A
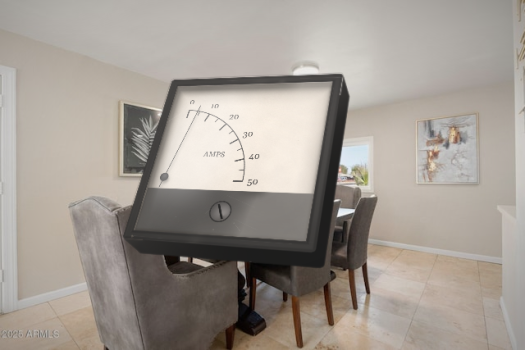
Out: value=5 unit=A
